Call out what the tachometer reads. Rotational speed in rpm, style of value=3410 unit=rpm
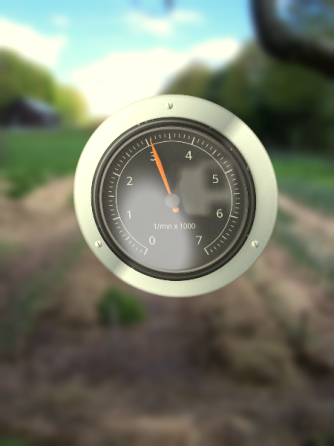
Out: value=3100 unit=rpm
